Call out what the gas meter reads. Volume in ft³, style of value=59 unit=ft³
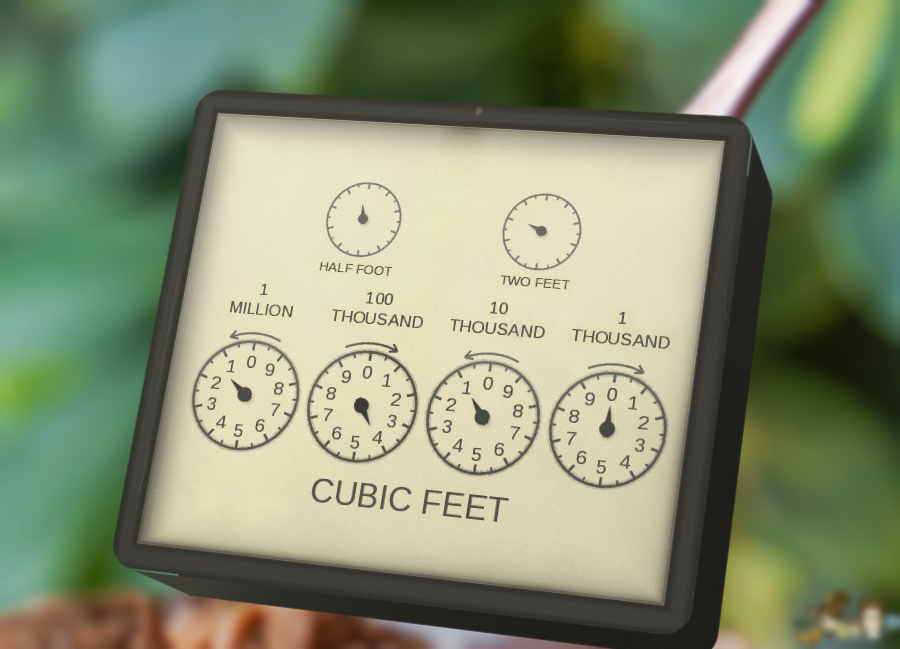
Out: value=141000 unit=ft³
